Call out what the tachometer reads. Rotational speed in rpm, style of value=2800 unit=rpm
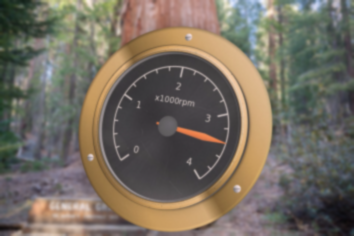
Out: value=3400 unit=rpm
